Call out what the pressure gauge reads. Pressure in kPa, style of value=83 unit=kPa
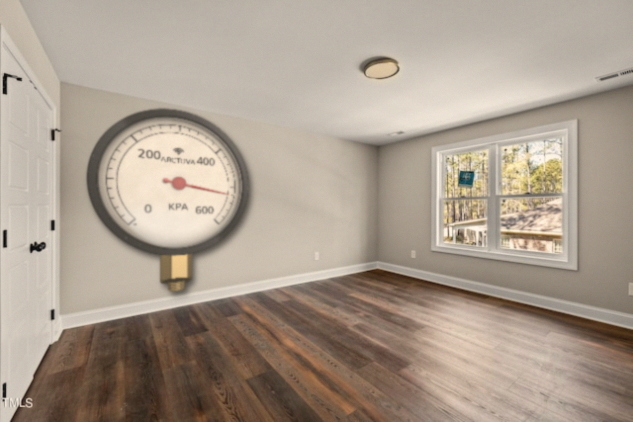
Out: value=520 unit=kPa
